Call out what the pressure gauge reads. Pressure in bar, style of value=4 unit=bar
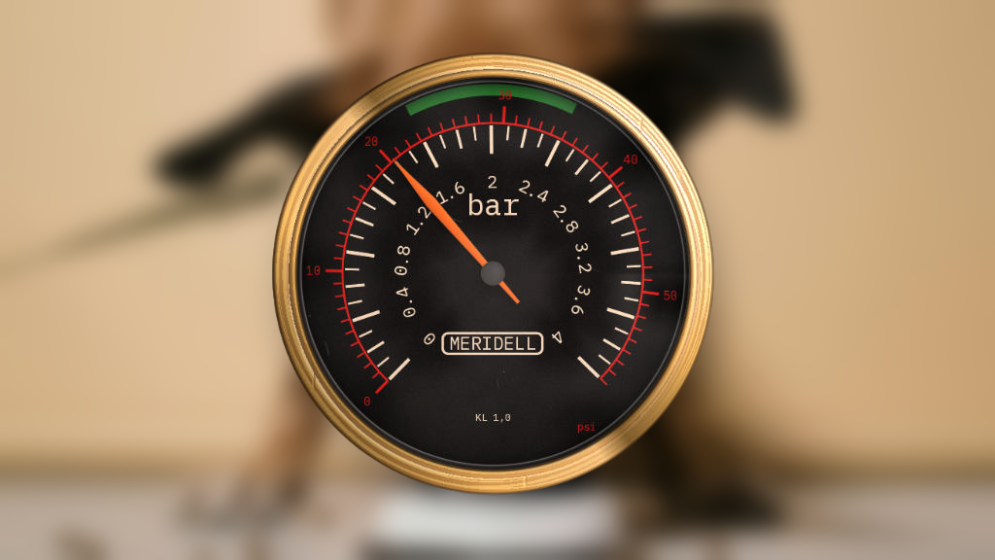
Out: value=1.4 unit=bar
